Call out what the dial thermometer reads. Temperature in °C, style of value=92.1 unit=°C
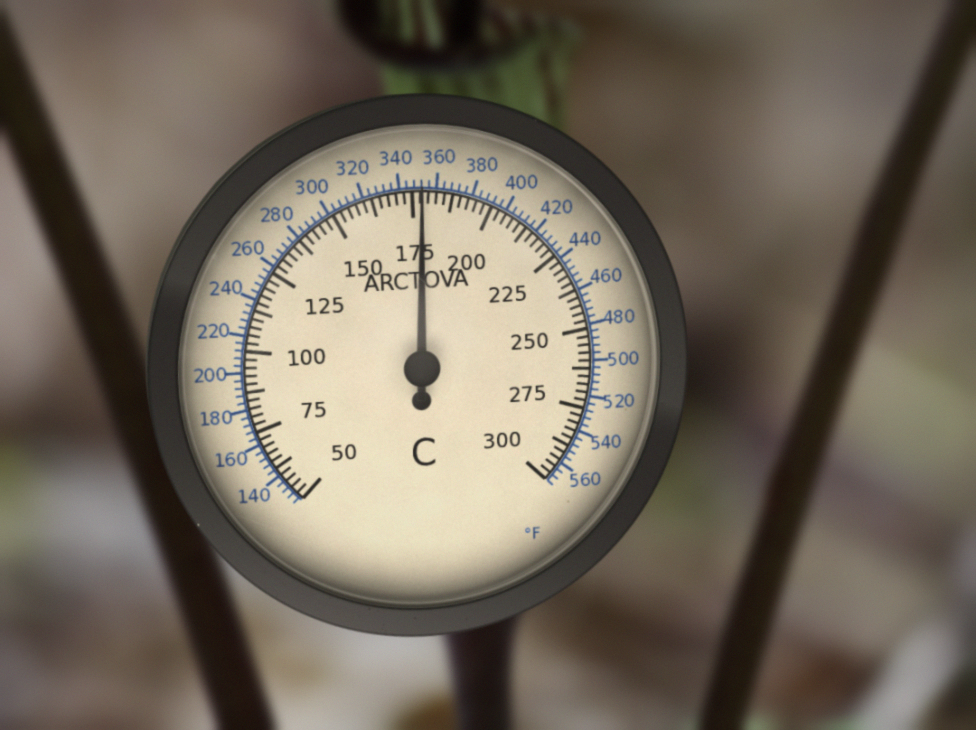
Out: value=177.5 unit=°C
